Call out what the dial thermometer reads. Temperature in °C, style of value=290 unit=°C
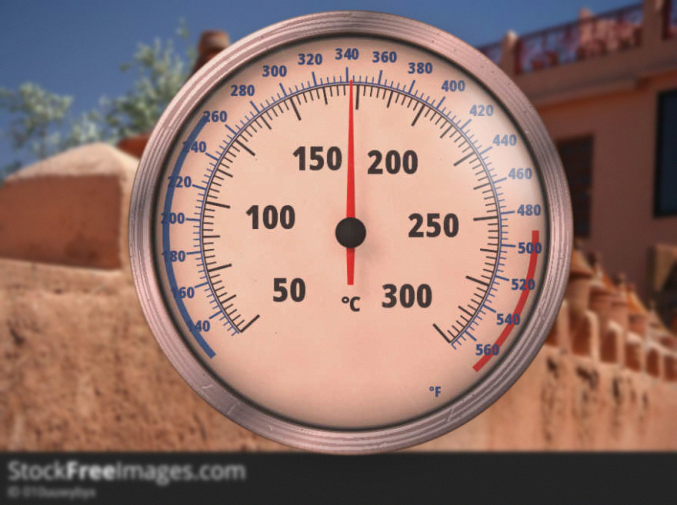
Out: value=172.5 unit=°C
